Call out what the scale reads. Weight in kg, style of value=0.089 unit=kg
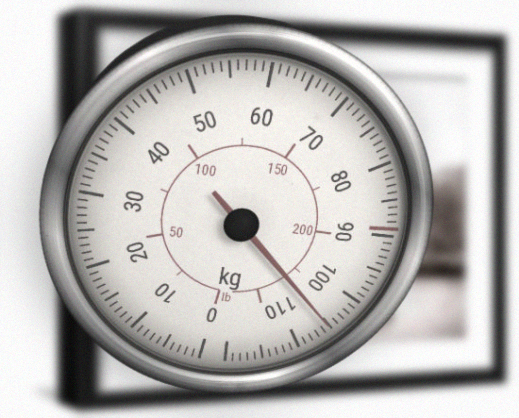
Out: value=105 unit=kg
